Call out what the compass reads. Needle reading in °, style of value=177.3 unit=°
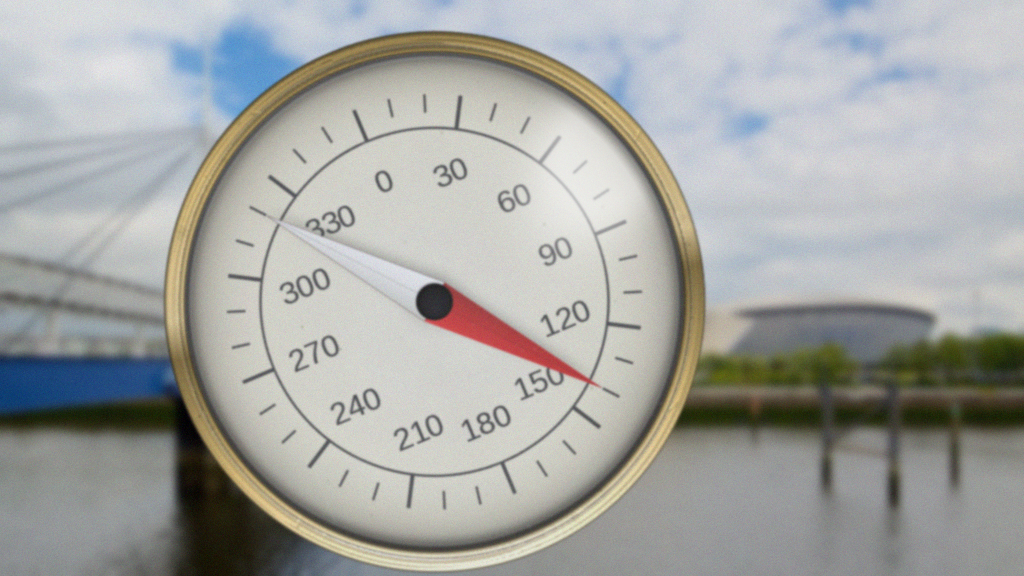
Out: value=140 unit=°
